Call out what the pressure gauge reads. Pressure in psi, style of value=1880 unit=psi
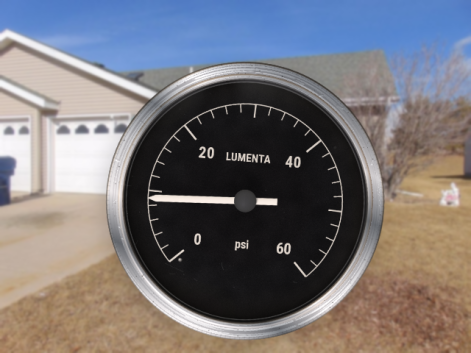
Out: value=9 unit=psi
